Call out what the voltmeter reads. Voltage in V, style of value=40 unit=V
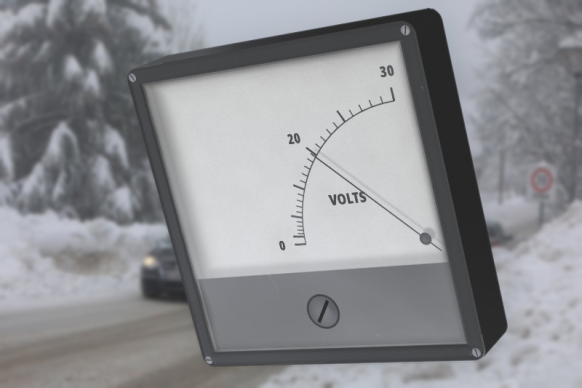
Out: value=20 unit=V
